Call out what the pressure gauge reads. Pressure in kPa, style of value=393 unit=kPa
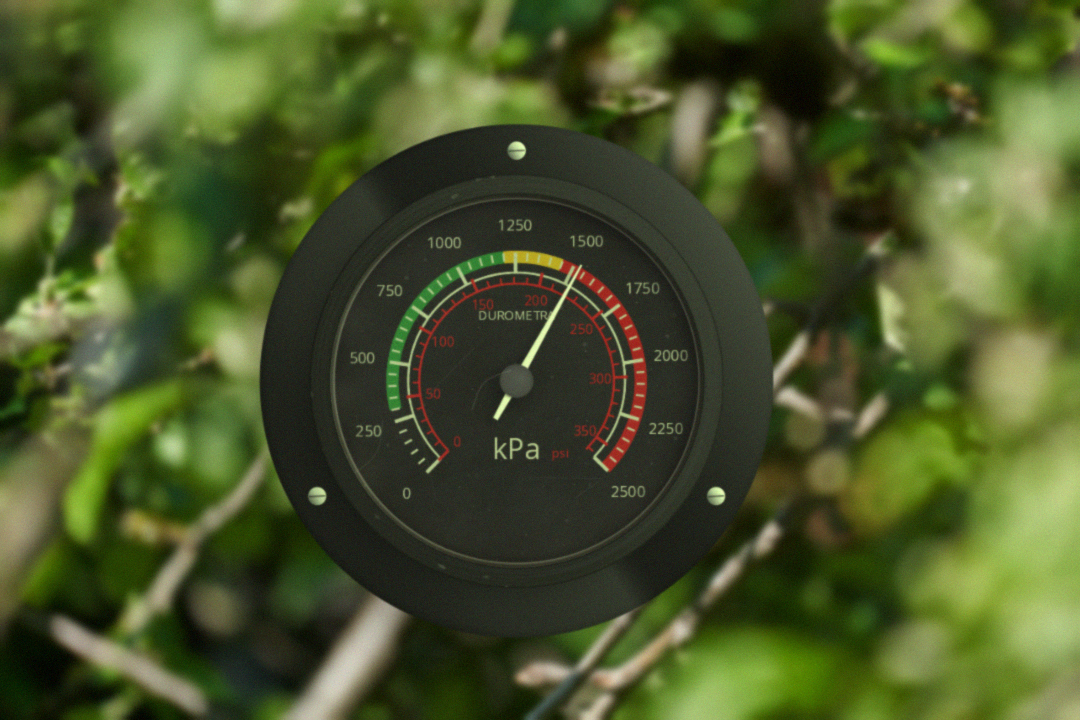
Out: value=1525 unit=kPa
